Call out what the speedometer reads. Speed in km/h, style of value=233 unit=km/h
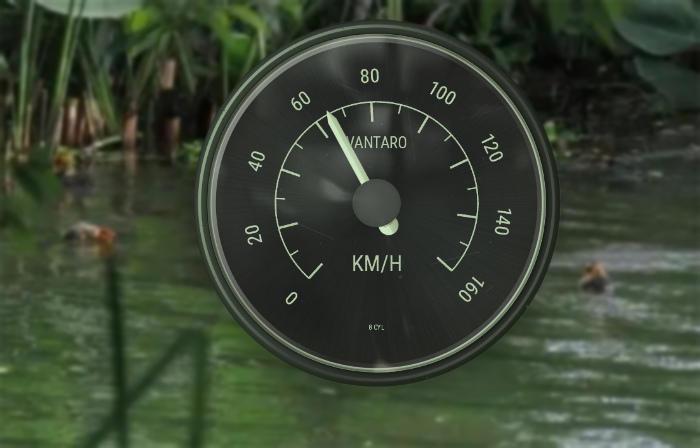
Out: value=65 unit=km/h
